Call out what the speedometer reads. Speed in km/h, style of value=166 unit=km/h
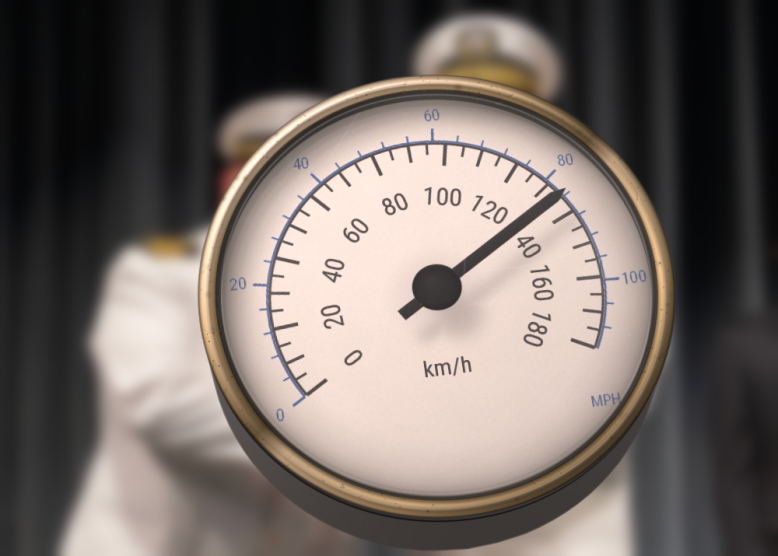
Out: value=135 unit=km/h
